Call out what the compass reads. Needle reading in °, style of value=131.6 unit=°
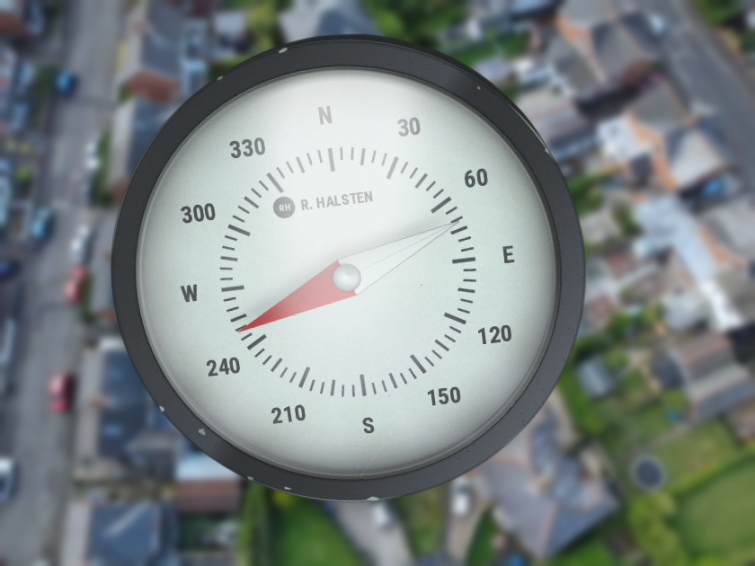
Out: value=250 unit=°
